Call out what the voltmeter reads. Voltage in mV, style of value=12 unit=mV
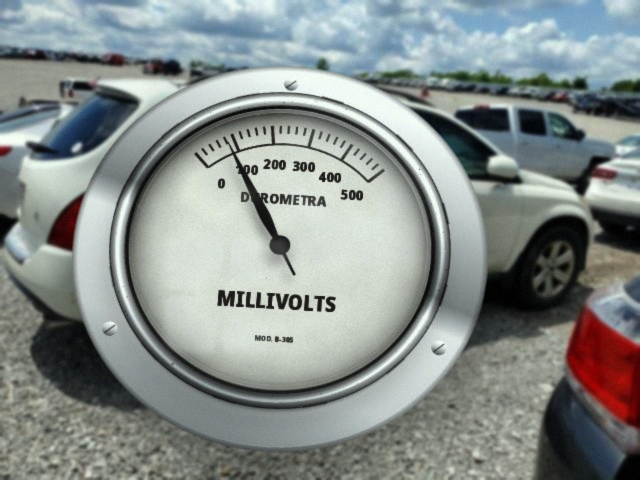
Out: value=80 unit=mV
